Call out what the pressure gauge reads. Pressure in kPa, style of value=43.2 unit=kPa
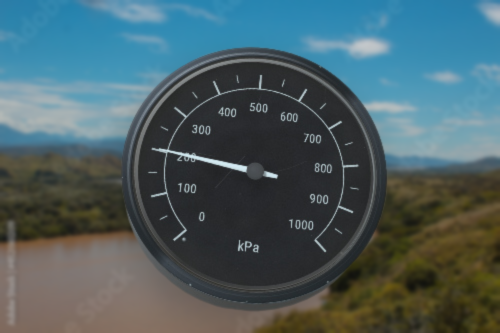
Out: value=200 unit=kPa
